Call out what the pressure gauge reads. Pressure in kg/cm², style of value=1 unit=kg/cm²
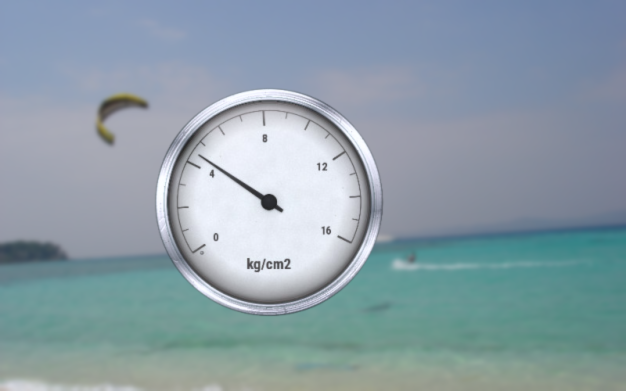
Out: value=4.5 unit=kg/cm²
